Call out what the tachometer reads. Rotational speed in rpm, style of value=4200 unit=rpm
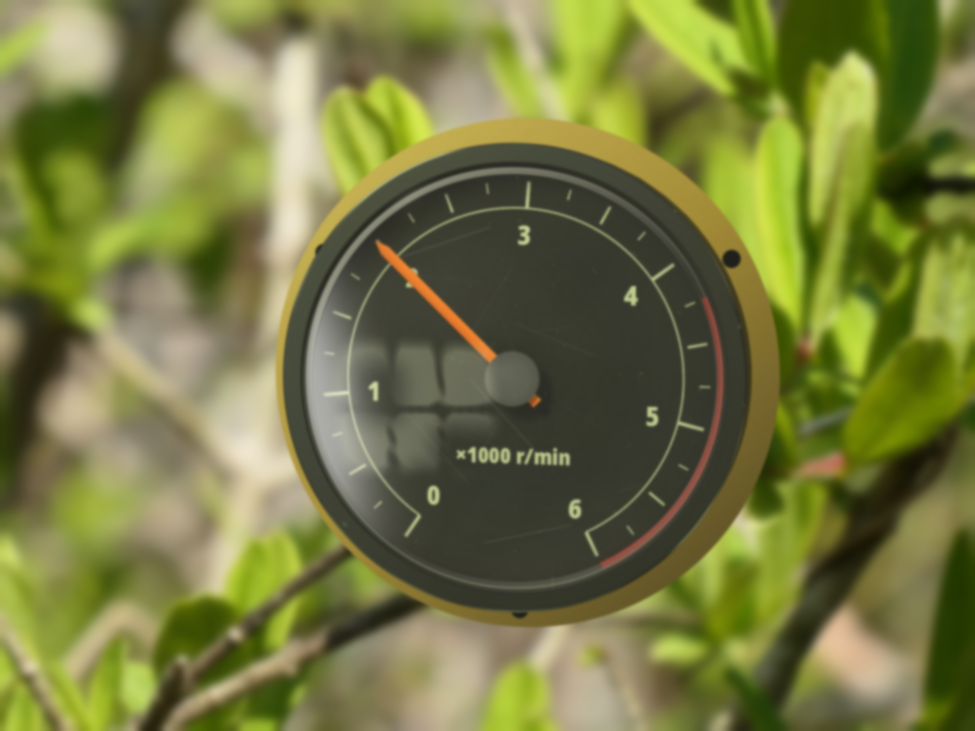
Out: value=2000 unit=rpm
